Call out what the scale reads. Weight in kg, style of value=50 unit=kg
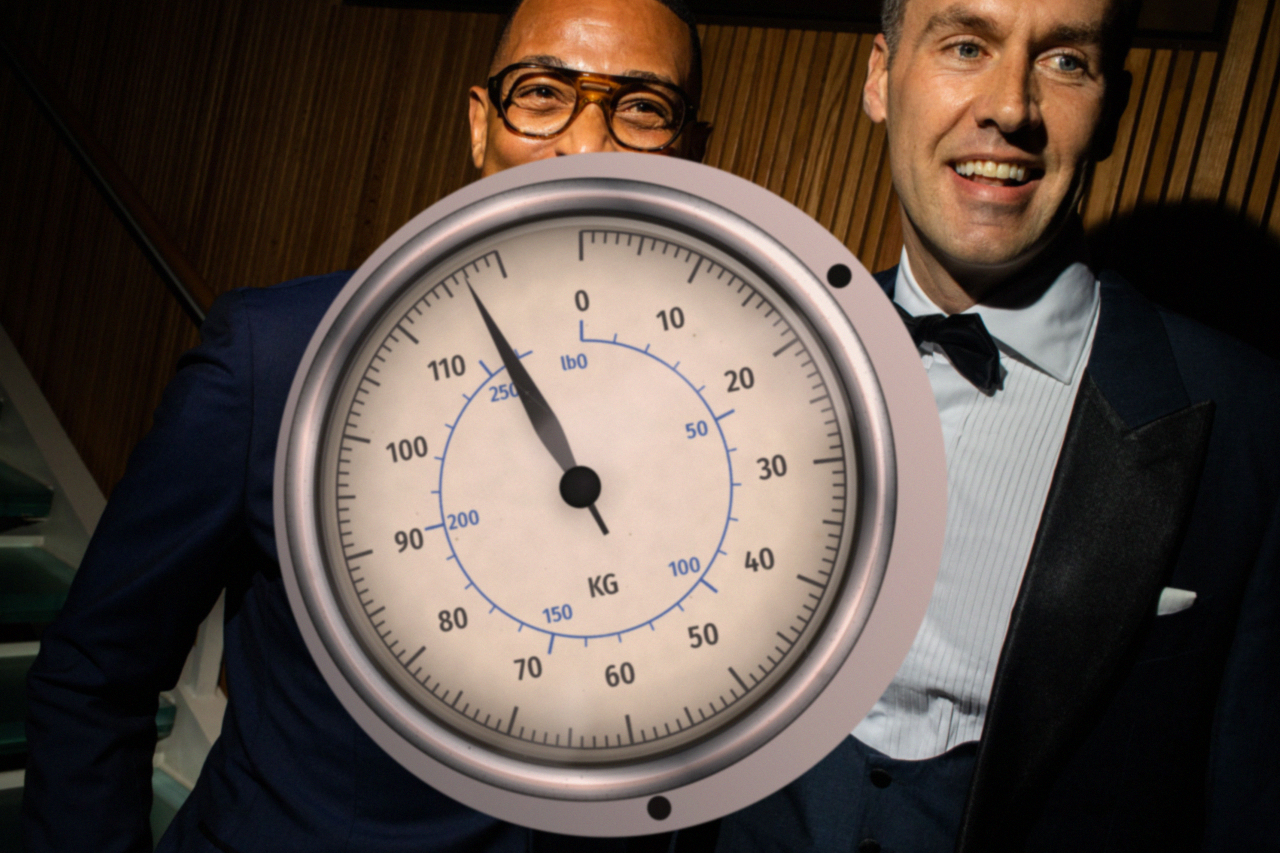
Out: value=117 unit=kg
